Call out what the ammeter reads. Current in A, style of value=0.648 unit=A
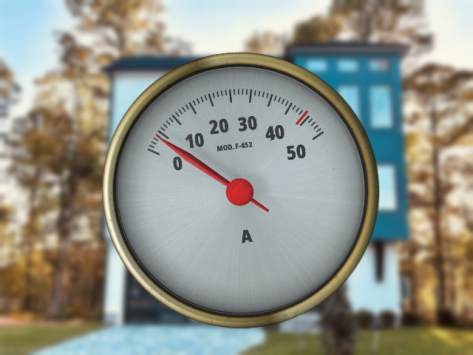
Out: value=4 unit=A
